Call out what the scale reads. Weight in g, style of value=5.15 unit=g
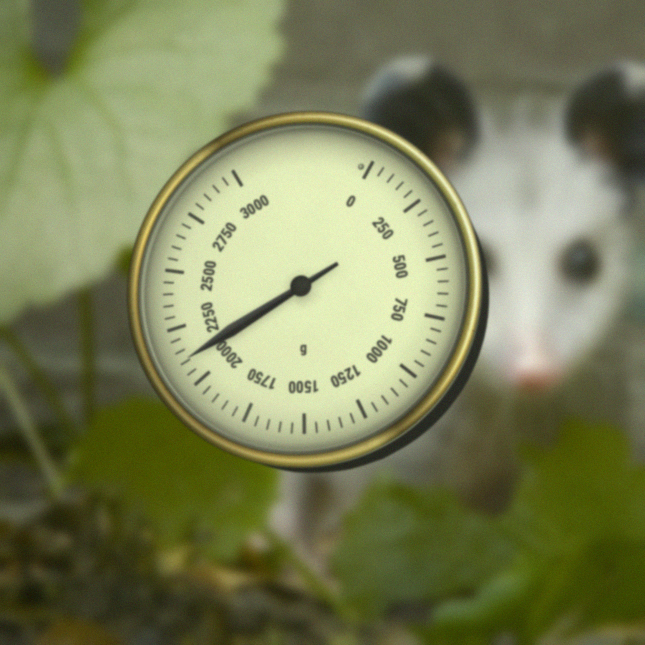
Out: value=2100 unit=g
